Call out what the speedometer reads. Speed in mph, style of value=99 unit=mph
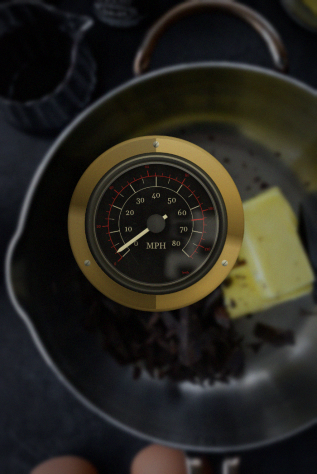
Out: value=2.5 unit=mph
